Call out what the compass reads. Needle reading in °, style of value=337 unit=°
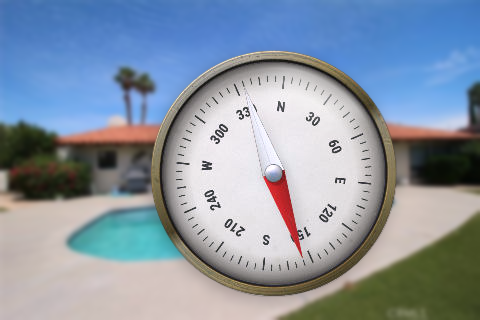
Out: value=155 unit=°
